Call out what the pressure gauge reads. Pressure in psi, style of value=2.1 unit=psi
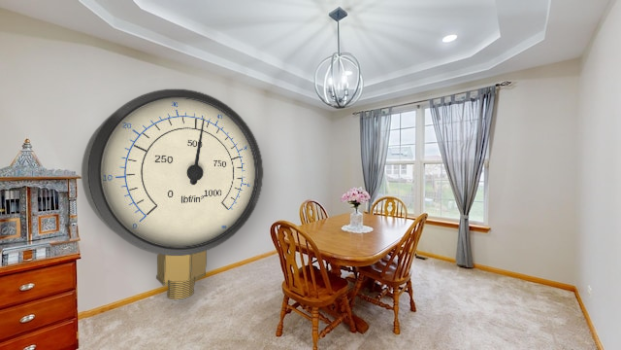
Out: value=525 unit=psi
